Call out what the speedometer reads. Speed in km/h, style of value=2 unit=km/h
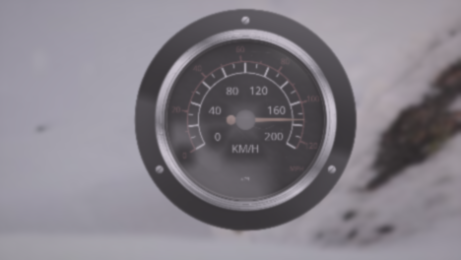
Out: value=175 unit=km/h
